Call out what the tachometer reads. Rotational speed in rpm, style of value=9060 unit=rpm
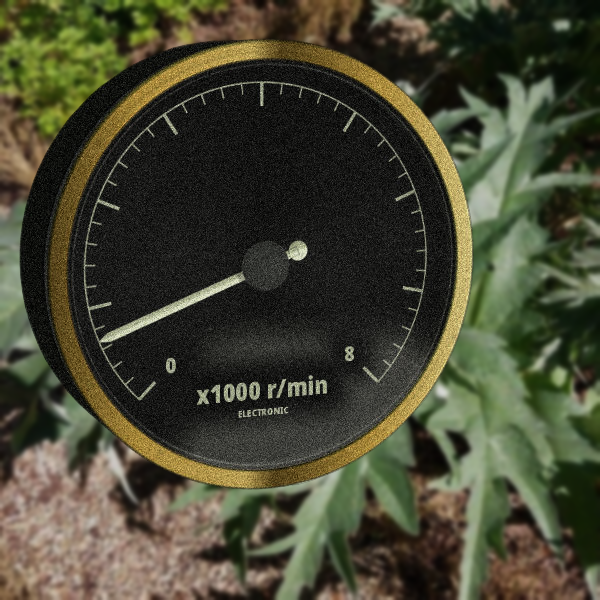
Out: value=700 unit=rpm
